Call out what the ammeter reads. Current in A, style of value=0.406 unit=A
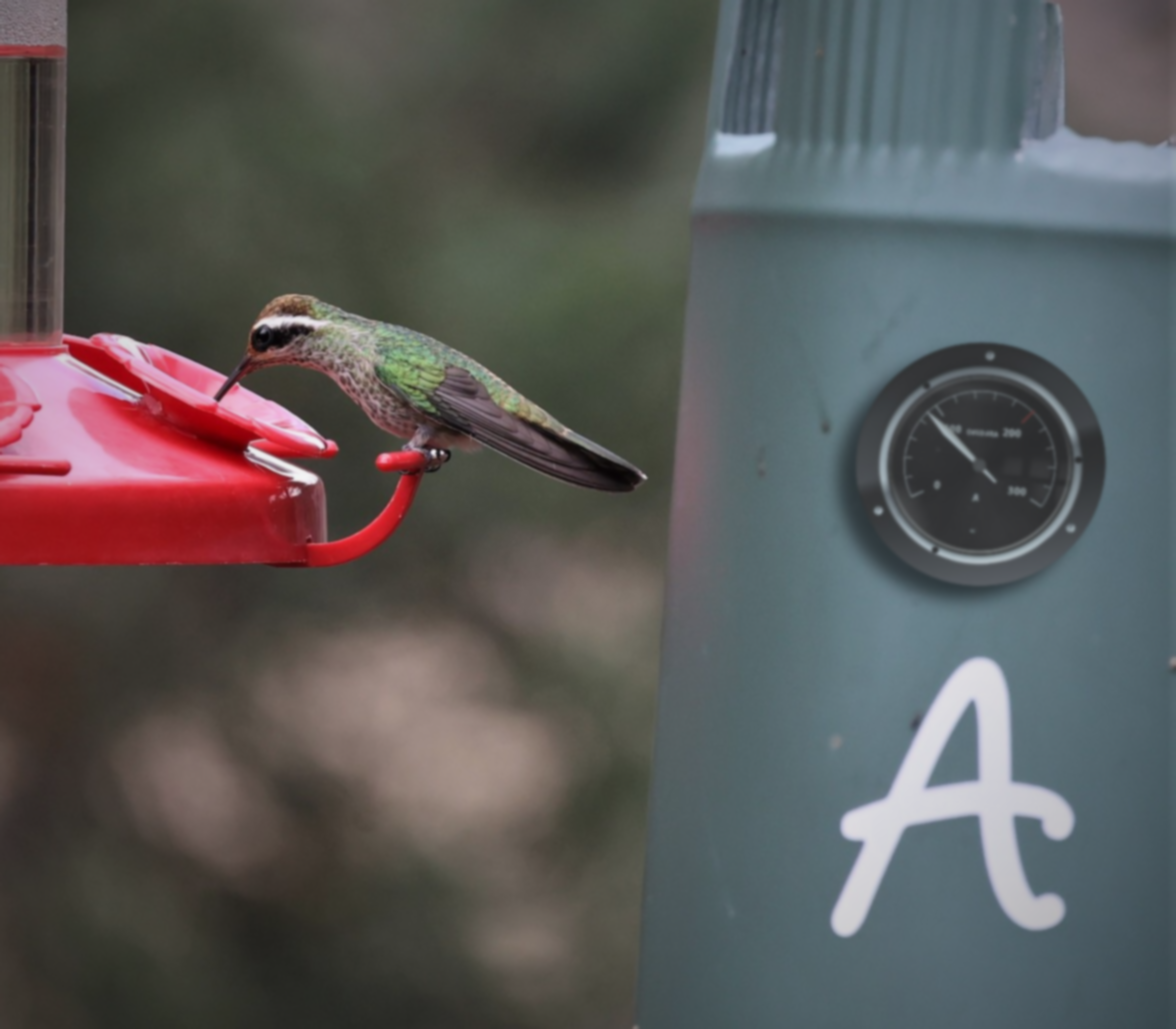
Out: value=90 unit=A
